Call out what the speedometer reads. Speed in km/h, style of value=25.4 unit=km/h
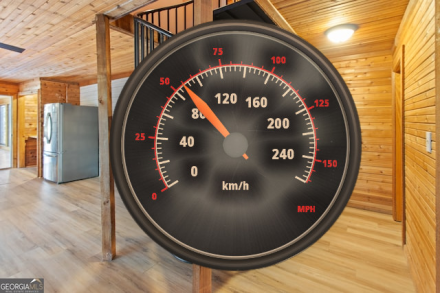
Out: value=88 unit=km/h
